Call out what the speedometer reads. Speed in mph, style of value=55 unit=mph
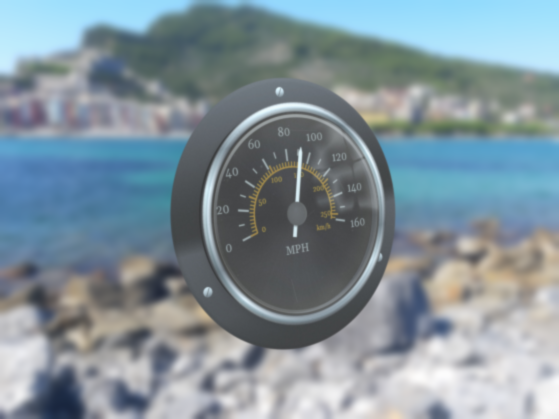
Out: value=90 unit=mph
